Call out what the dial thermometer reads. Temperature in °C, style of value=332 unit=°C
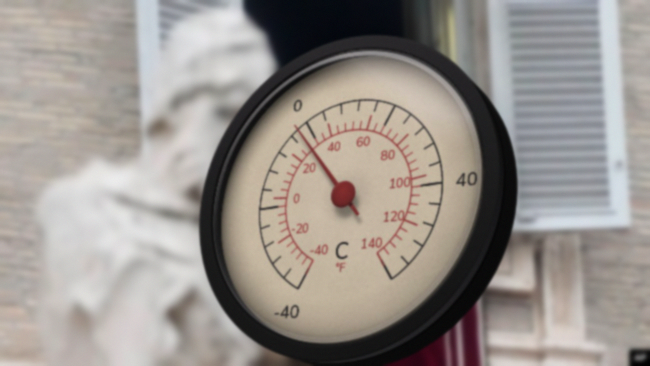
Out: value=-2 unit=°C
